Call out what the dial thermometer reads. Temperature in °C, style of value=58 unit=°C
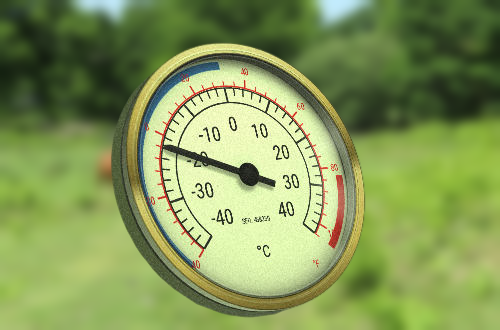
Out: value=-20 unit=°C
